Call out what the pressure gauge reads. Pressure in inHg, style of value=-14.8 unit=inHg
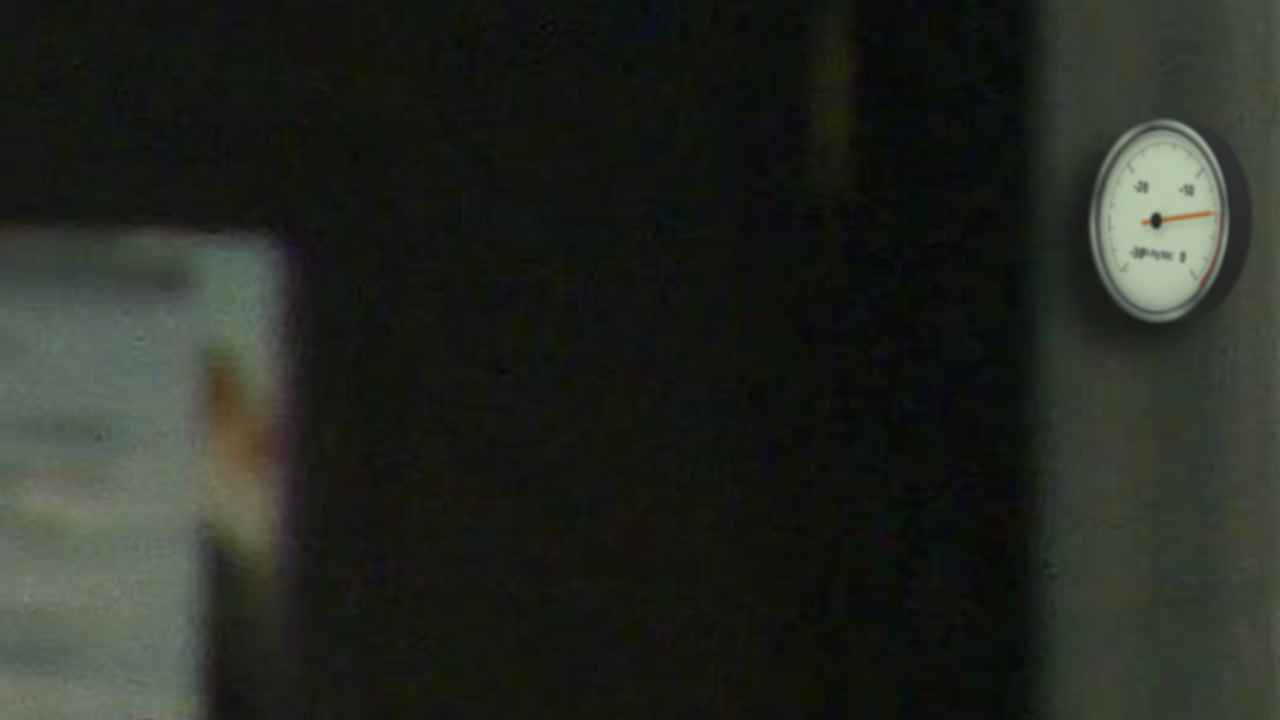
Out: value=-6 unit=inHg
